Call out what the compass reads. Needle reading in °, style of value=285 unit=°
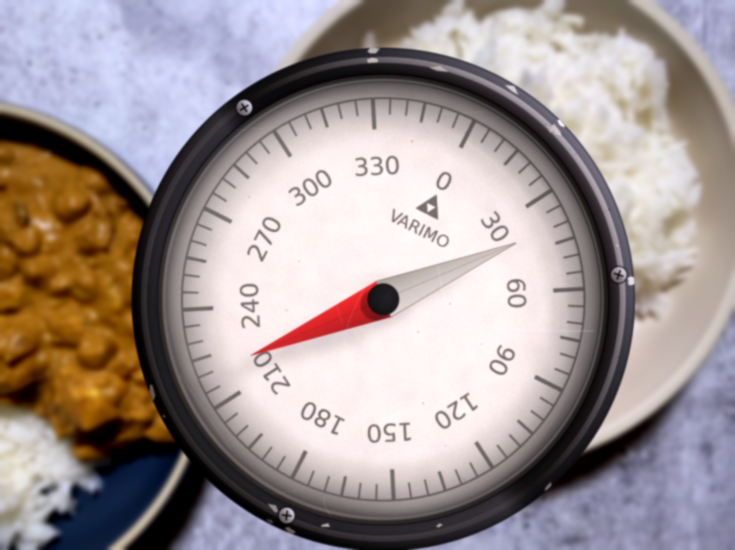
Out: value=220 unit=°
